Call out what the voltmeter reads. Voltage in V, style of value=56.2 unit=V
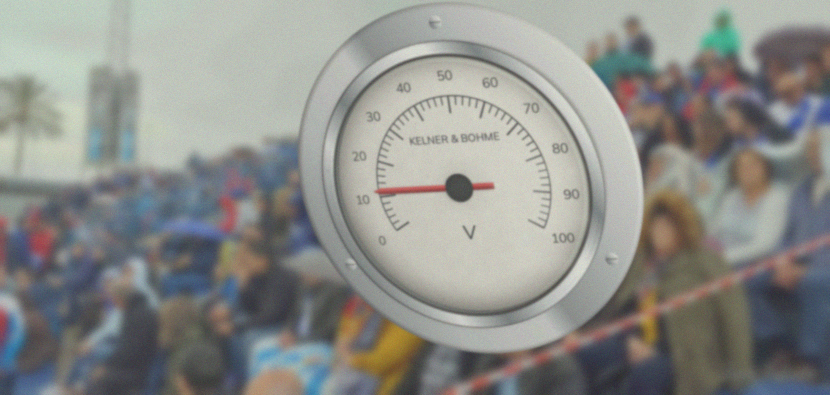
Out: value=12 unit=V
